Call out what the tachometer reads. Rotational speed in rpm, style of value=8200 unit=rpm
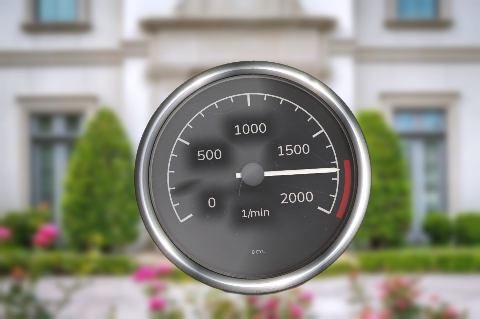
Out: value=1750 unit=rpm
